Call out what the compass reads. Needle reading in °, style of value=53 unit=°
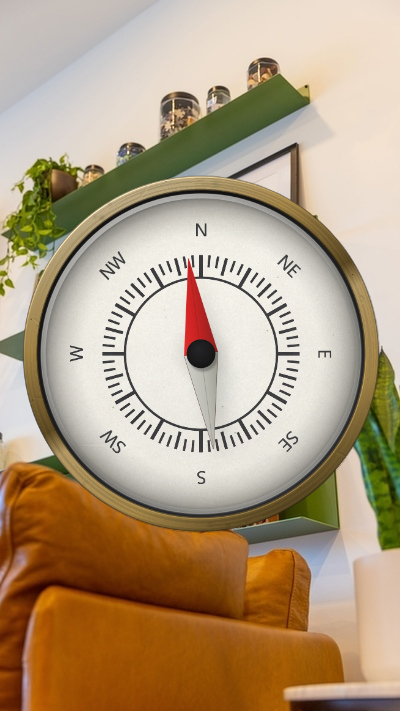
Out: value=352.5 unit=°
